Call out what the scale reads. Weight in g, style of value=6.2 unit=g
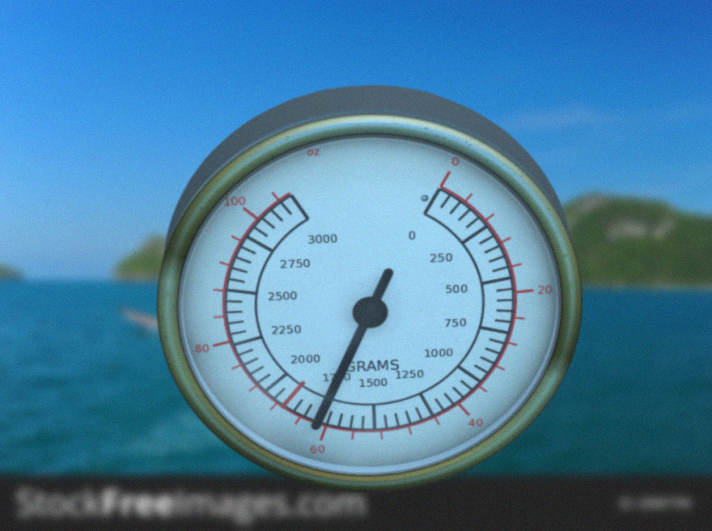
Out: value=1750 unit=g
